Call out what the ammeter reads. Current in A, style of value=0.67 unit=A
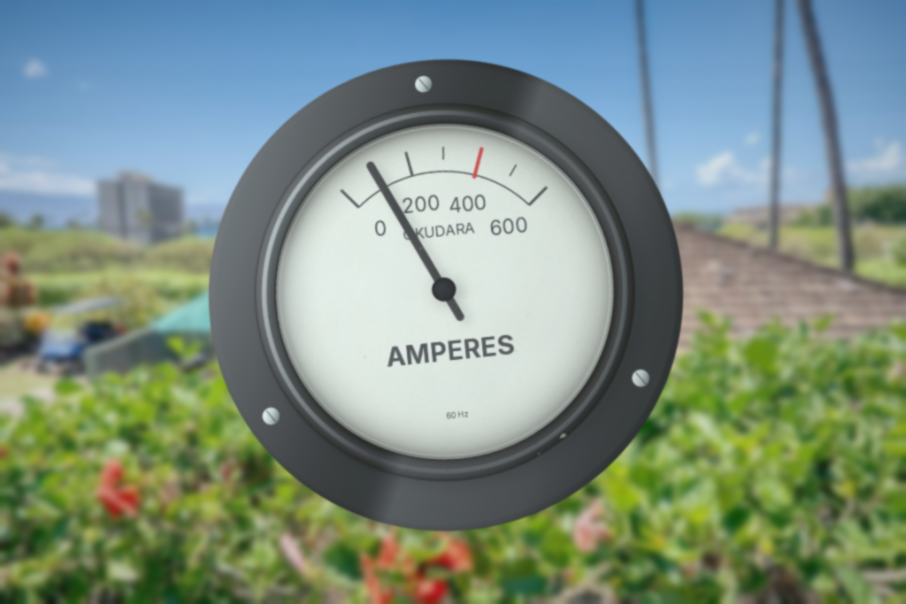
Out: value=100 unit=A
